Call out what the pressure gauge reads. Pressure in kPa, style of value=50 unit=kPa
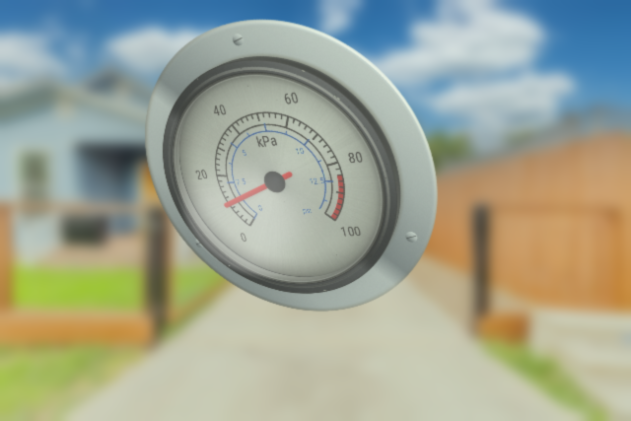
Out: value=10 unit=kPa
